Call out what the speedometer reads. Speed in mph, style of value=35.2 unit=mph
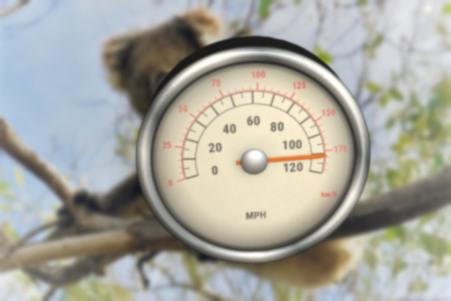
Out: value=110 unit=mph
